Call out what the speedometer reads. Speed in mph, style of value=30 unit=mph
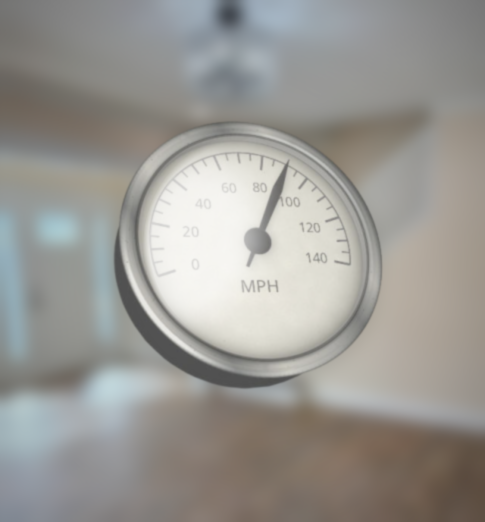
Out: value=90 unit=mph
